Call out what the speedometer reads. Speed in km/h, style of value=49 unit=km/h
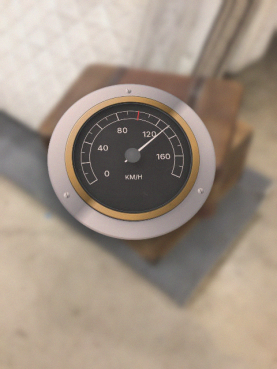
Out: value=130 unit=km/h
